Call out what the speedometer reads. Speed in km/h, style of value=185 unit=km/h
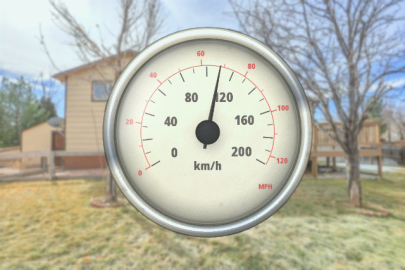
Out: value=110 unit=km/h
